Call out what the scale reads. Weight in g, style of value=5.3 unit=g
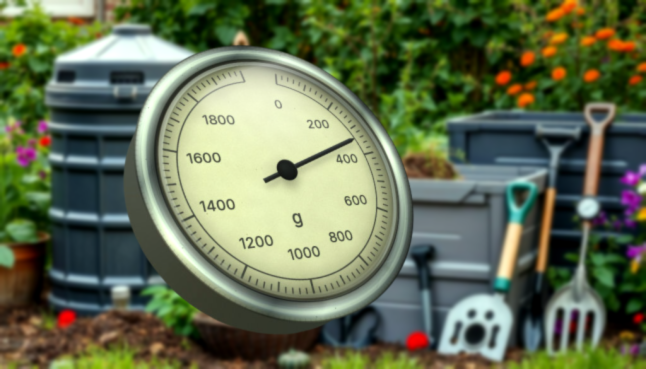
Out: value=340 unit=g
